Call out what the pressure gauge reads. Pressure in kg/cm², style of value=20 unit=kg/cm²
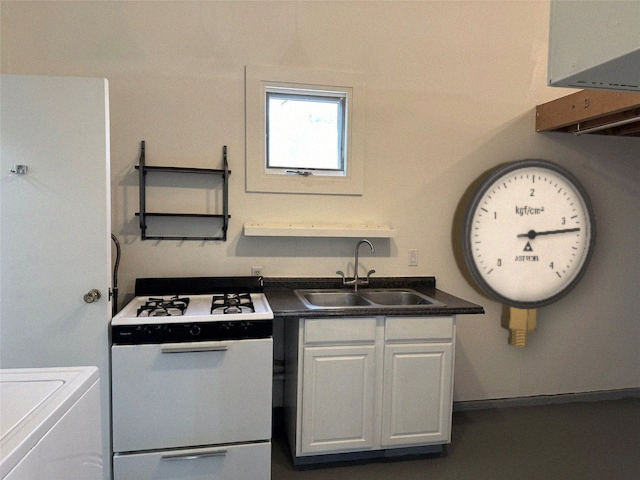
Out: value=3.2 unit=kg/cm²
